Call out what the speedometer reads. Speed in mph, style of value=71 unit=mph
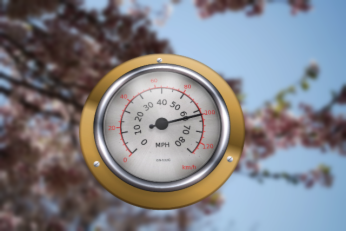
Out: value=62.5 unit=mph
